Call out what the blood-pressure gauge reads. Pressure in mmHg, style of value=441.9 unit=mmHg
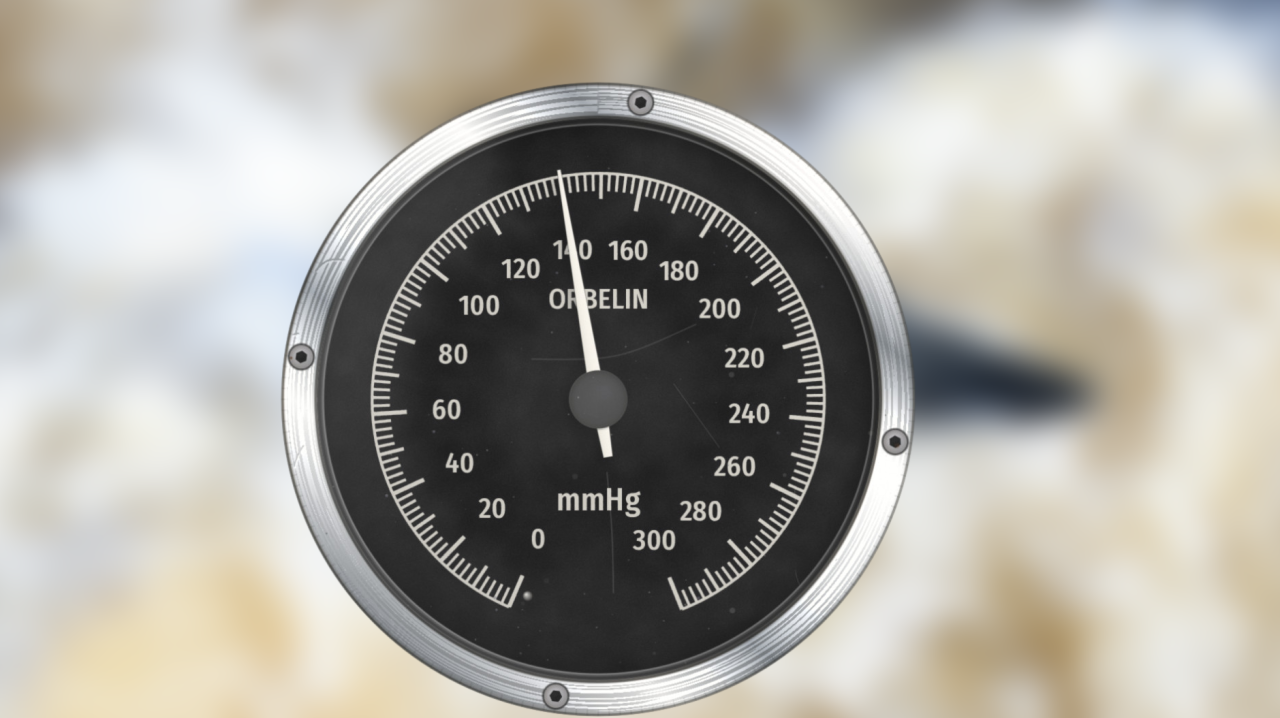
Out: value=140 unit=mmHg
